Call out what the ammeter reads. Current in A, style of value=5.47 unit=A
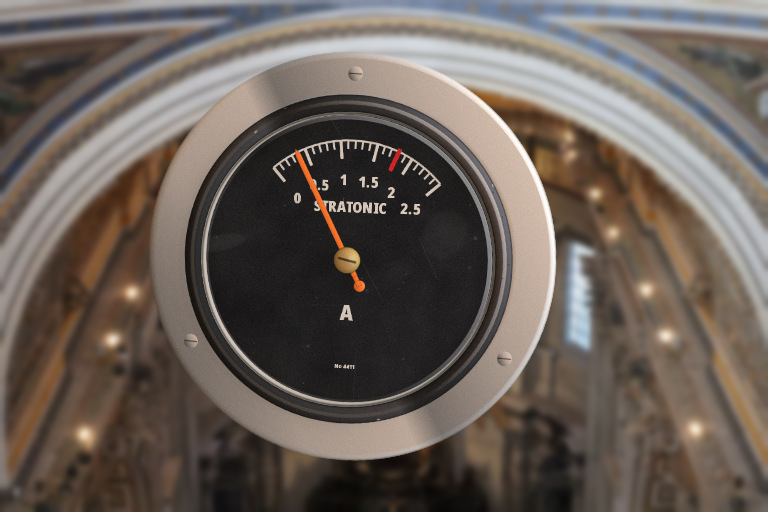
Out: value=0.4 unit=A
